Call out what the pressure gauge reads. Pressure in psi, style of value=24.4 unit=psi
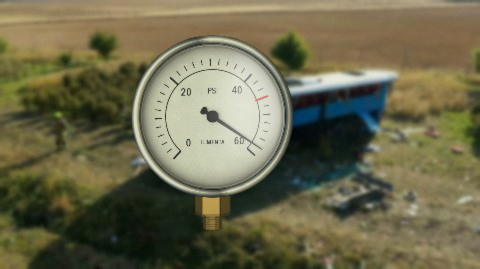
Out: value=58 unit=psi
